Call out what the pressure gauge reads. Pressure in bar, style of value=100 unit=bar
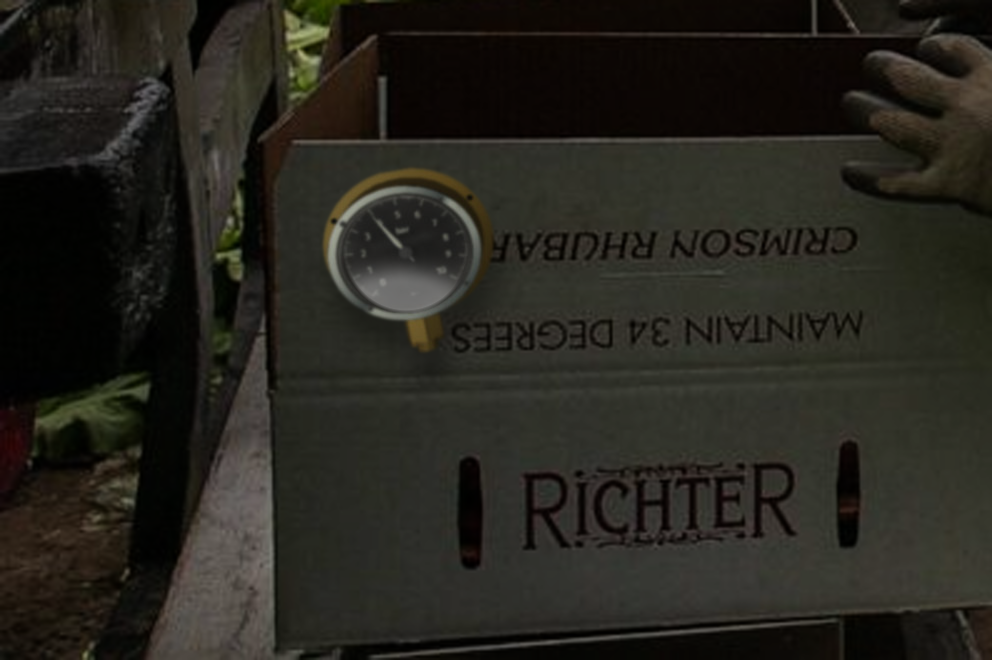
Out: value=4 unit=bar
